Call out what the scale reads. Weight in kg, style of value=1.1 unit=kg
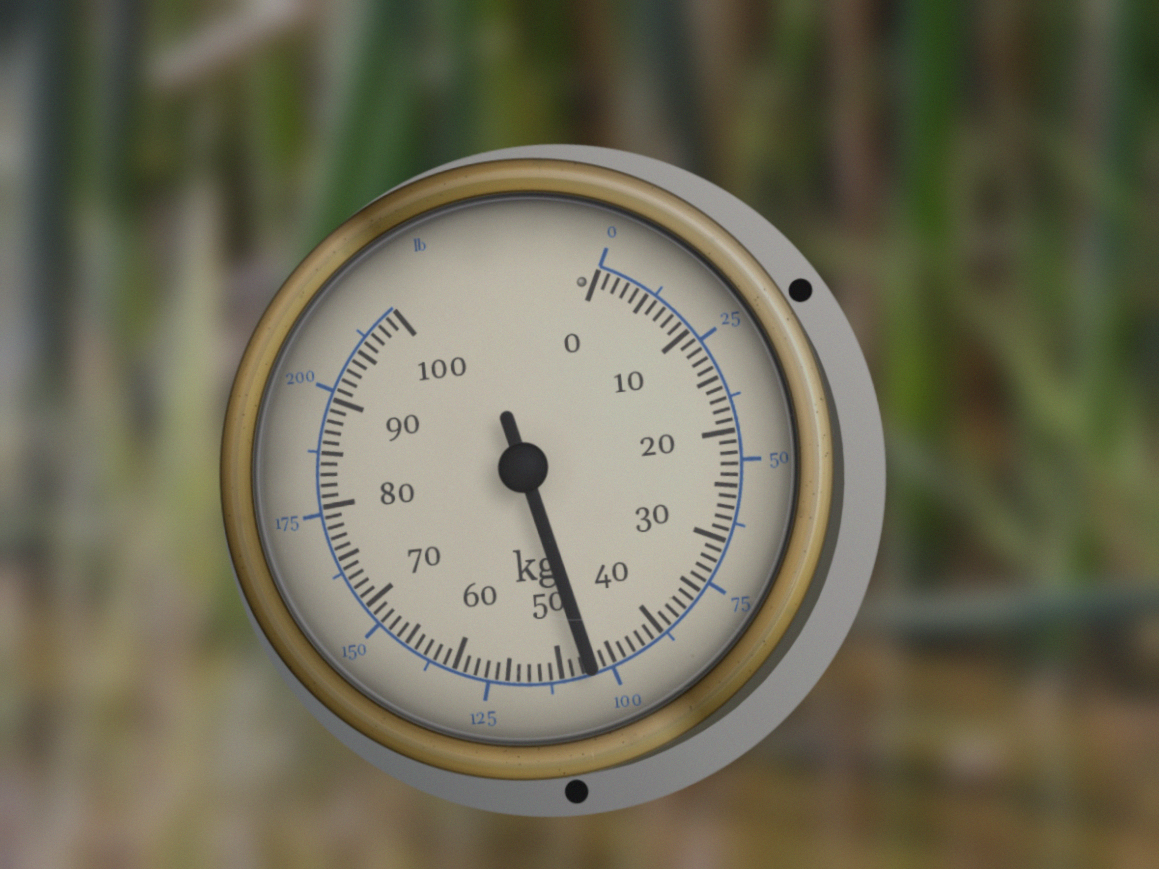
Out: value=47 unit=kg
